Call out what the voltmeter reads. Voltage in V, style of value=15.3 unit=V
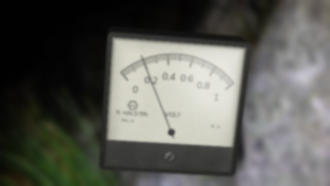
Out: value=0.2 unit=V
